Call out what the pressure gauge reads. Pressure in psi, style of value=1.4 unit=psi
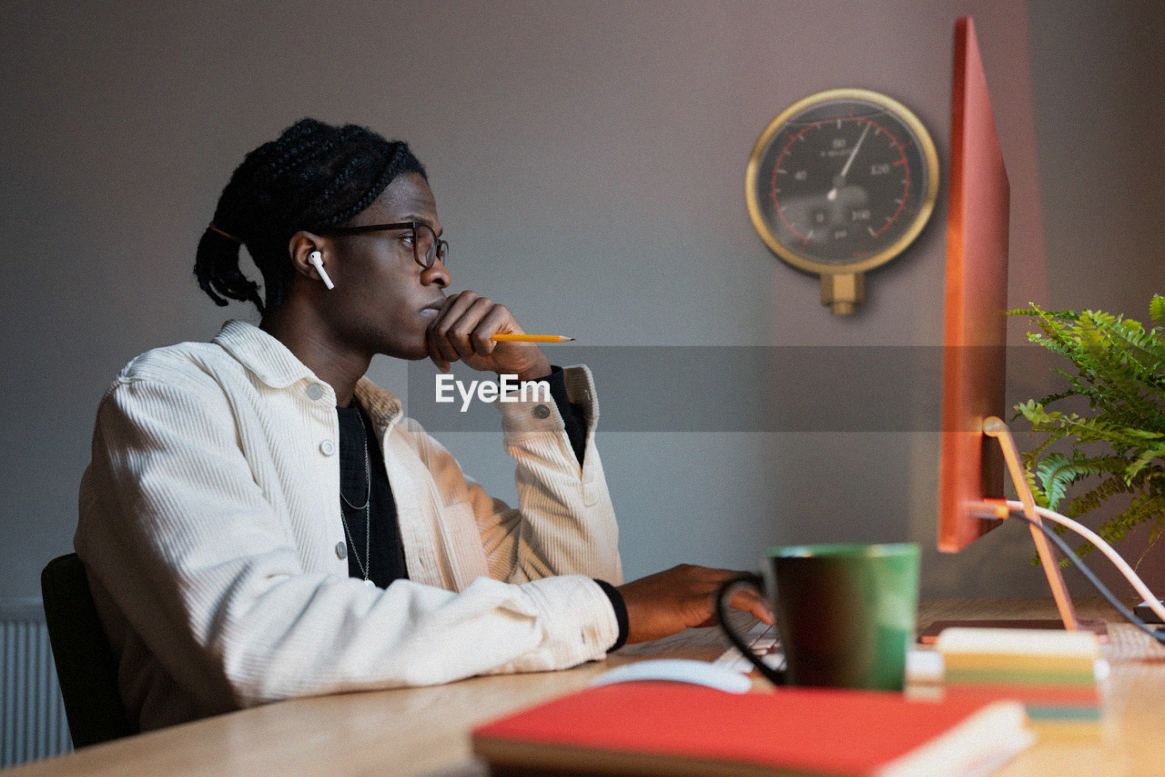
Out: value=95 unit=psi
